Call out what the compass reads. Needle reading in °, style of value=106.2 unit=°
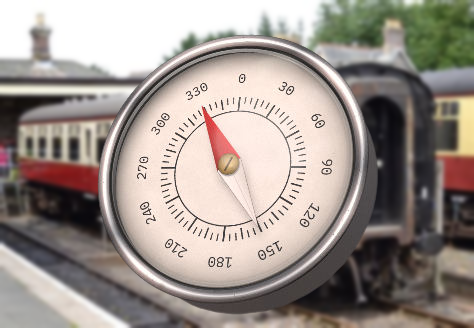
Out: value=330 unit=°
